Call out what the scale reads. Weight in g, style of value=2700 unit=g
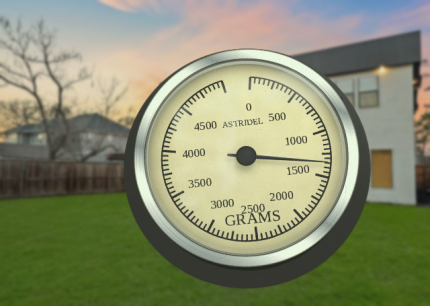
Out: value=1350 unit=g
